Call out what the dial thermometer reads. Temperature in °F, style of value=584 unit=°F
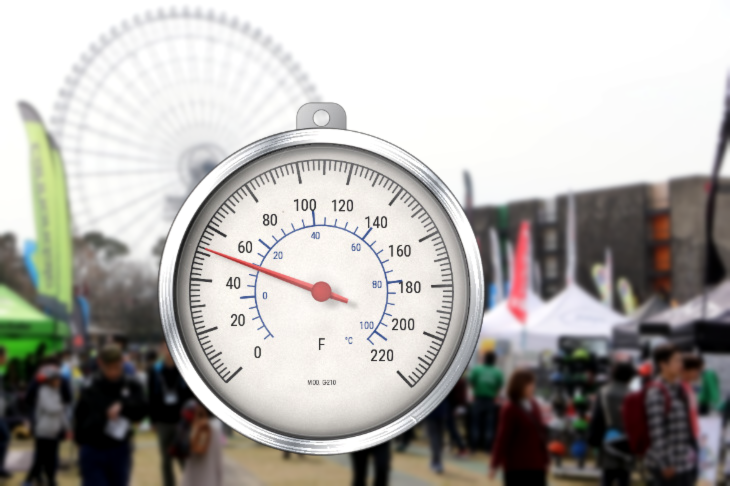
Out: value=52 unit=°F
